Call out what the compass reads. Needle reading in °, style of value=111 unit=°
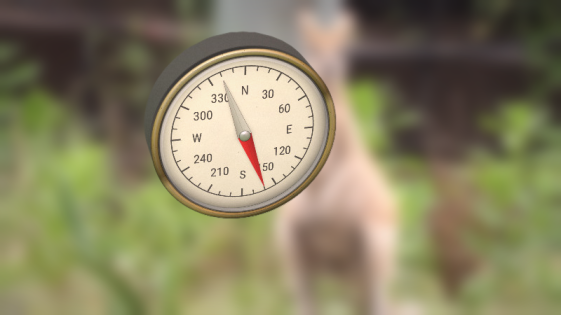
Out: value=160 unit=°
